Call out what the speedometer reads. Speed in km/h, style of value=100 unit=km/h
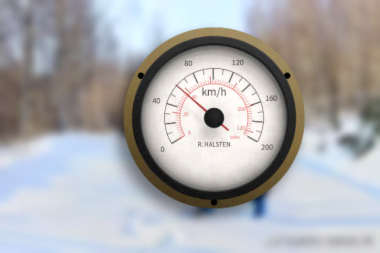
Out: value=60 unit=km/h
